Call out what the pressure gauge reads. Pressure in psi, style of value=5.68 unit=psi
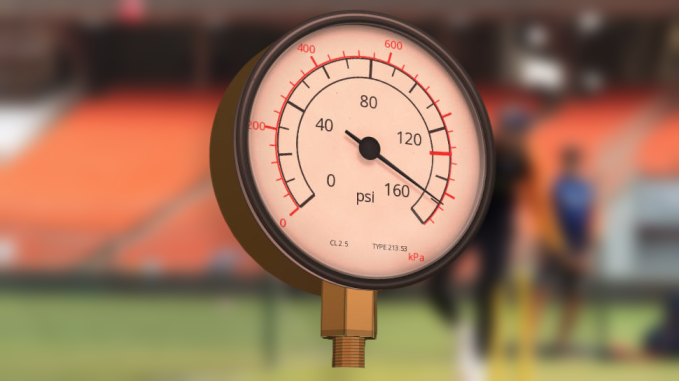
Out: value=150 unit=psi
